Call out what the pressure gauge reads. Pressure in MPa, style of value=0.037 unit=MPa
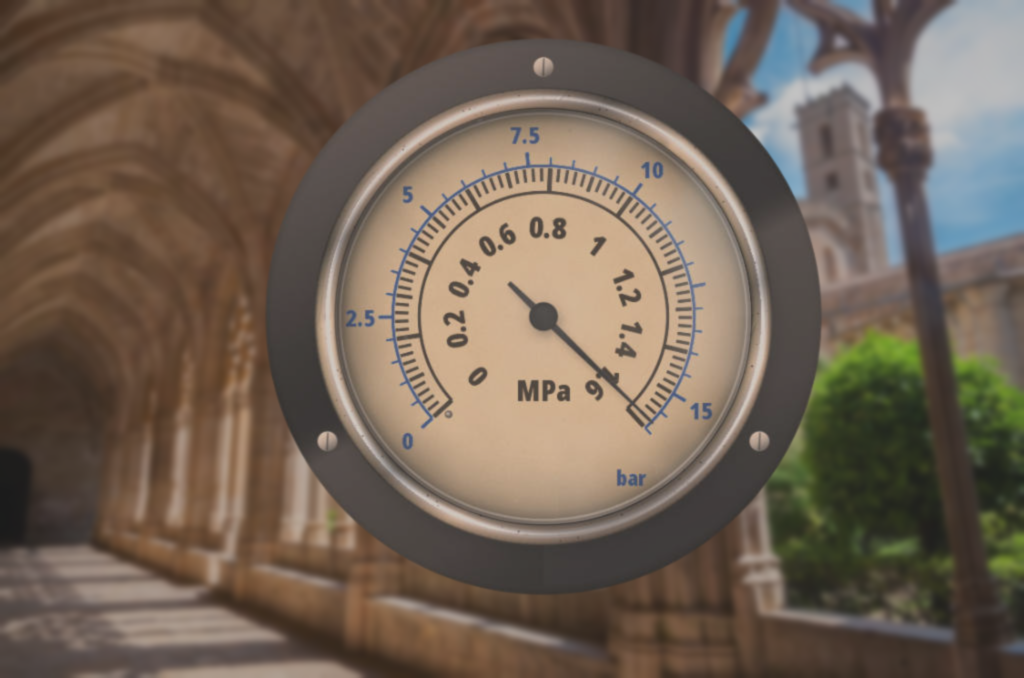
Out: value=1.58 unit=MPa
